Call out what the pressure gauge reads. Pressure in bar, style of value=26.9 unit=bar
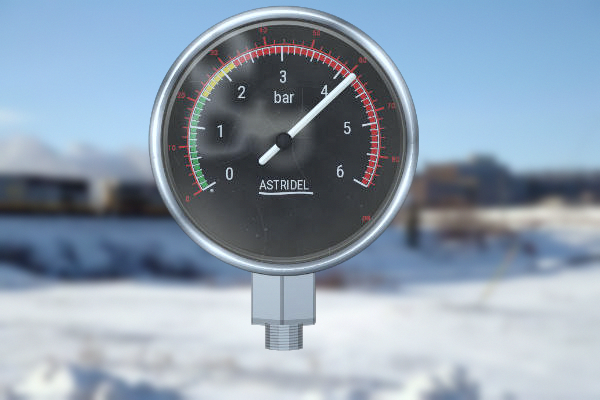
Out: value=4.2 unit=bar
